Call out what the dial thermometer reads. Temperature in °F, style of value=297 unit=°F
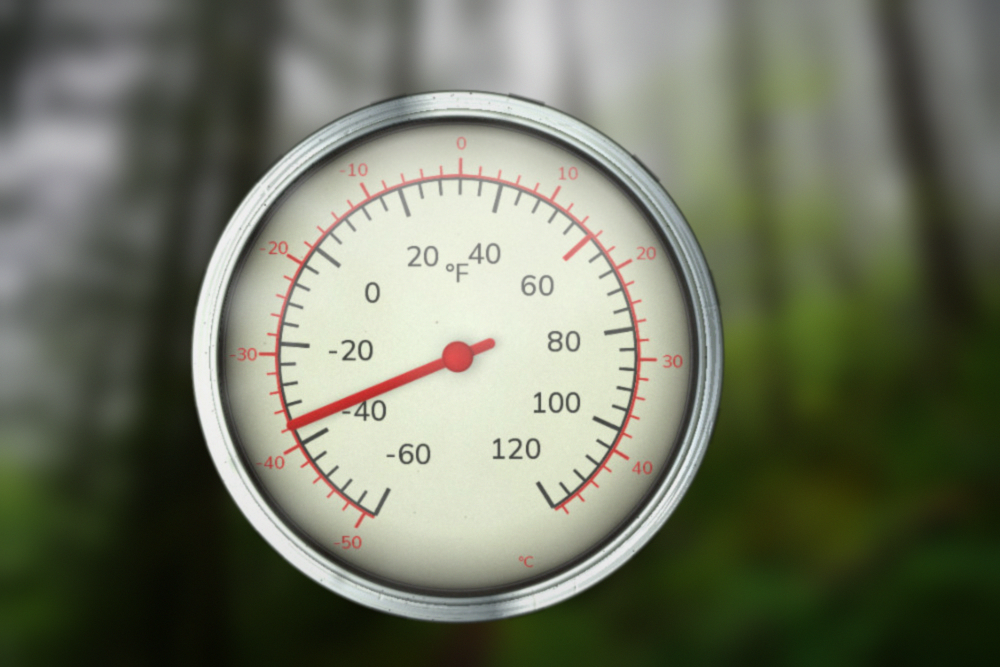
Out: value=-36 unit=°F
